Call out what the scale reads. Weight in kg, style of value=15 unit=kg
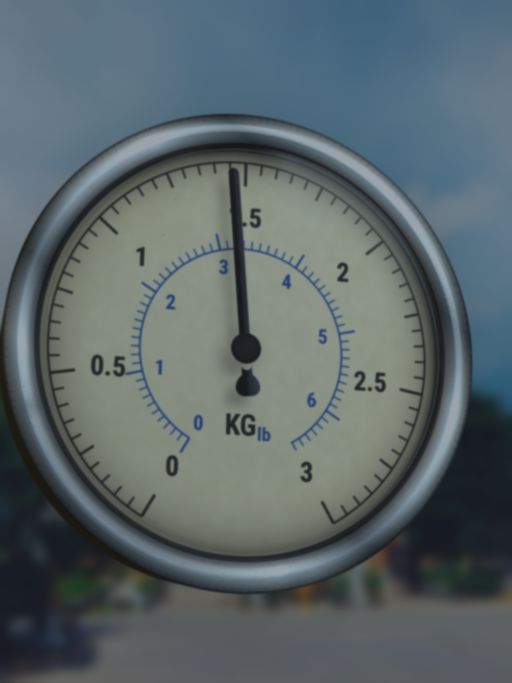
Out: value=1.45 unit=kg
